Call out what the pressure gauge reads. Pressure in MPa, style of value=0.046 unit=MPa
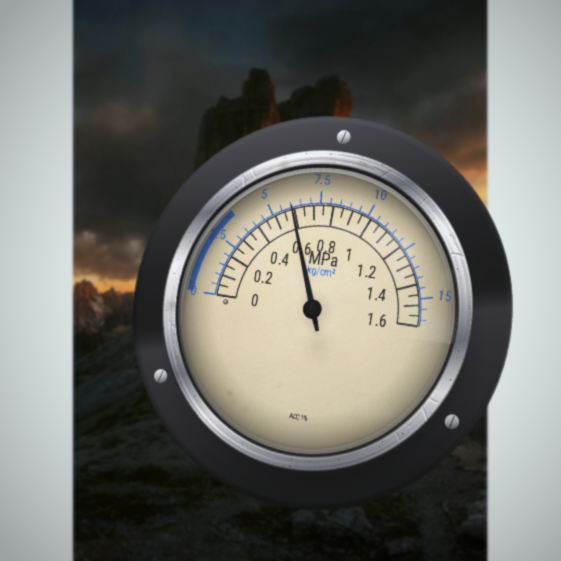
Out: value=0.6 unit=MPa
